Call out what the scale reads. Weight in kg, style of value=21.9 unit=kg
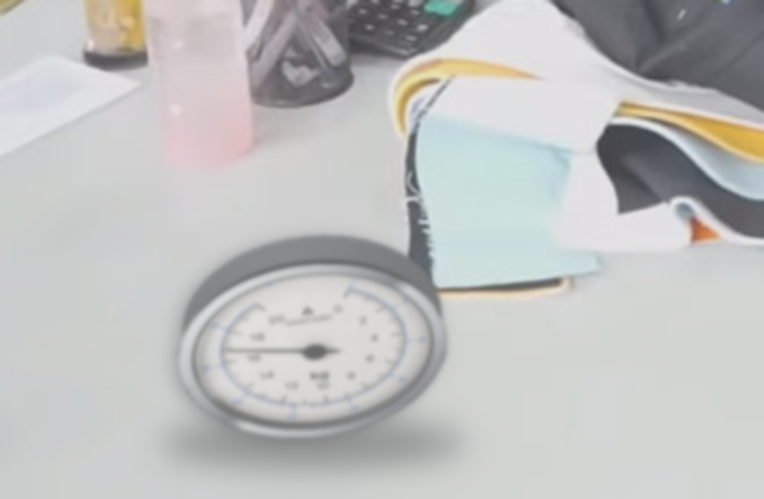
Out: value=17 unit=kg
